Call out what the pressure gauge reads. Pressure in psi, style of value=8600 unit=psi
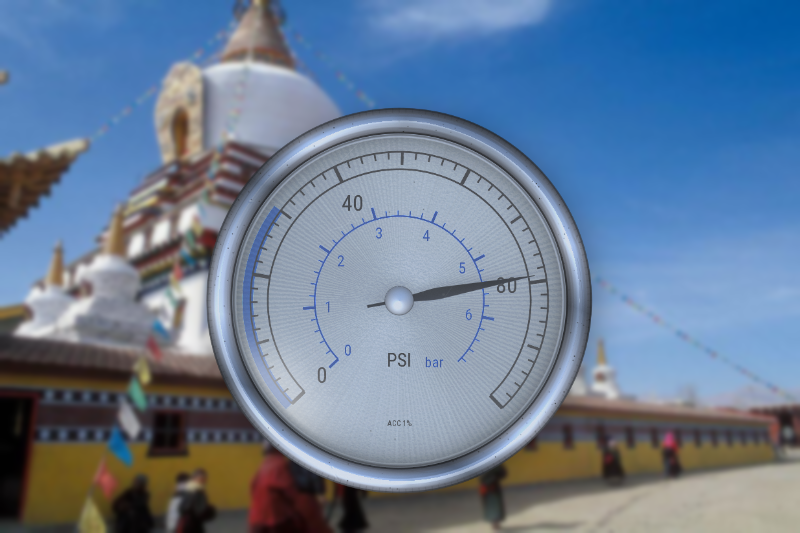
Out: value=79 unit=psi
